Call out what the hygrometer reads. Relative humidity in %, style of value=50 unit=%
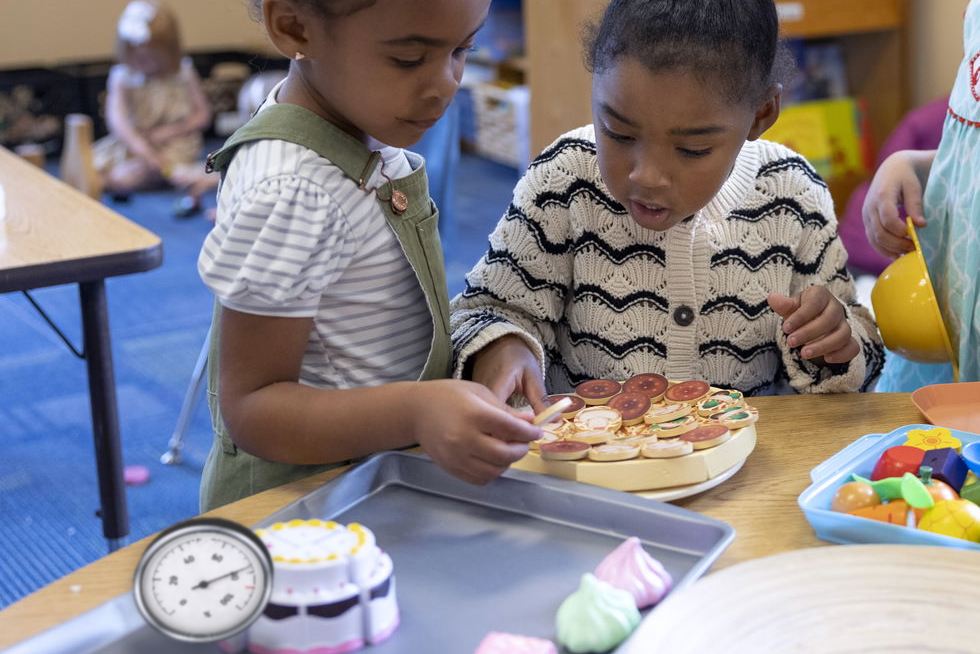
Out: value=76 unit=%
